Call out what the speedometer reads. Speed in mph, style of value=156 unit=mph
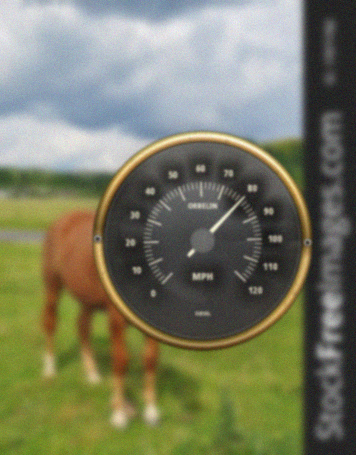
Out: value=80 unit=mph
